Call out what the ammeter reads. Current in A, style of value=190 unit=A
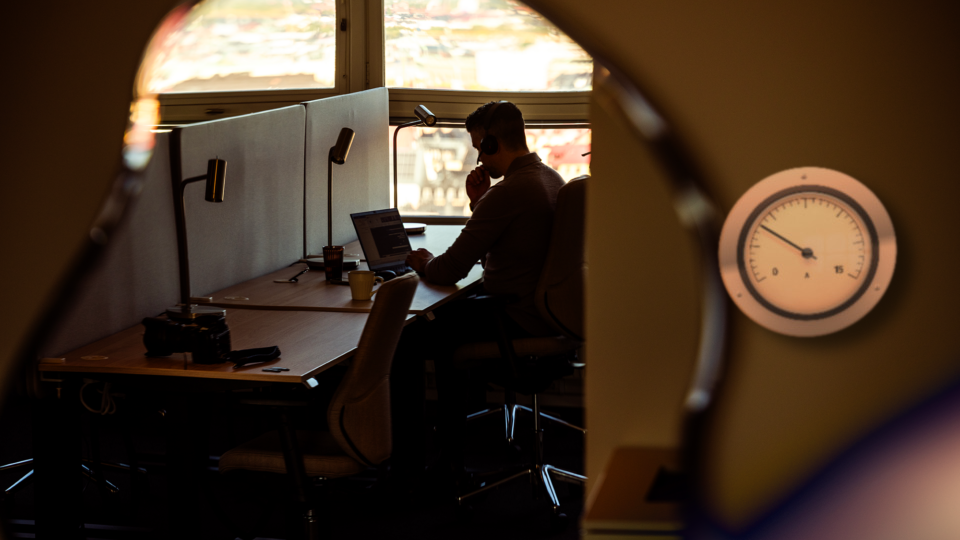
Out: value=4 unit=A
